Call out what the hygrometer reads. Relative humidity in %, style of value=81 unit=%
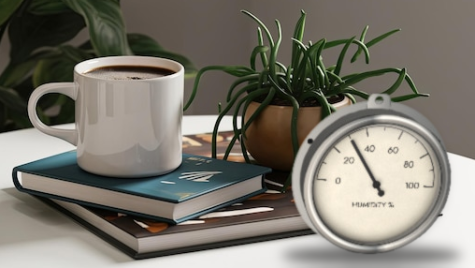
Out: value=30 unit=%
